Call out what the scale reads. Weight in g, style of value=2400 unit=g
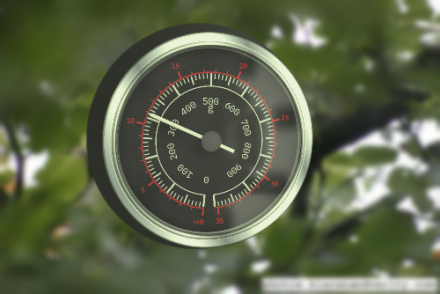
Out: value=310 unit=g
